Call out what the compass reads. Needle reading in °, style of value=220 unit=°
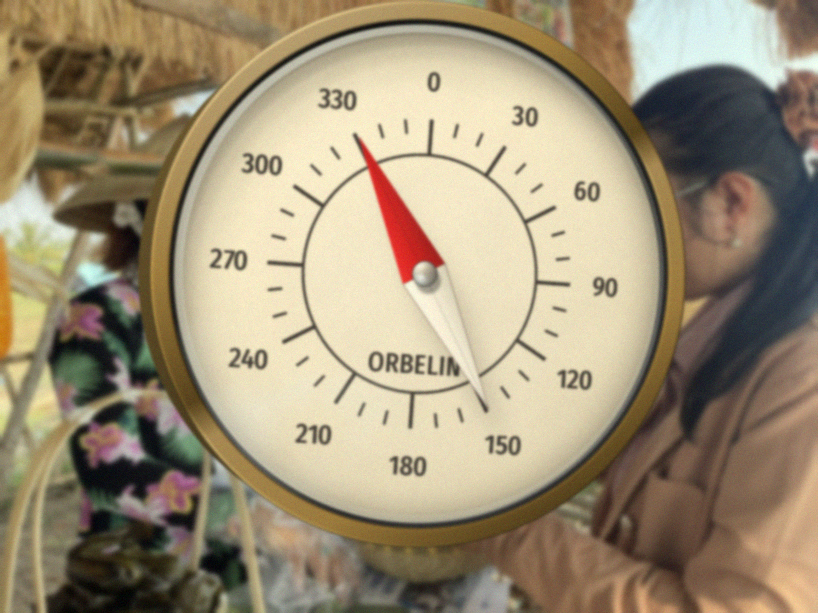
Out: value=330 unit=°
